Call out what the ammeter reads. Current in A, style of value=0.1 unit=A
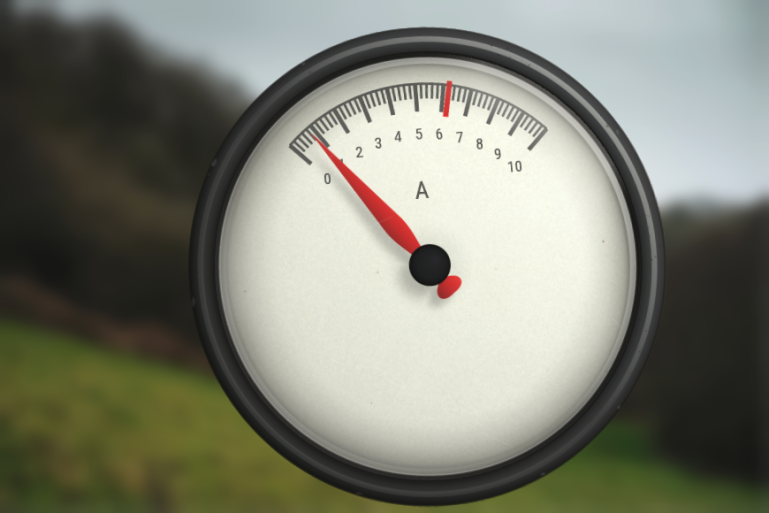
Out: value=0.8 unit=A
